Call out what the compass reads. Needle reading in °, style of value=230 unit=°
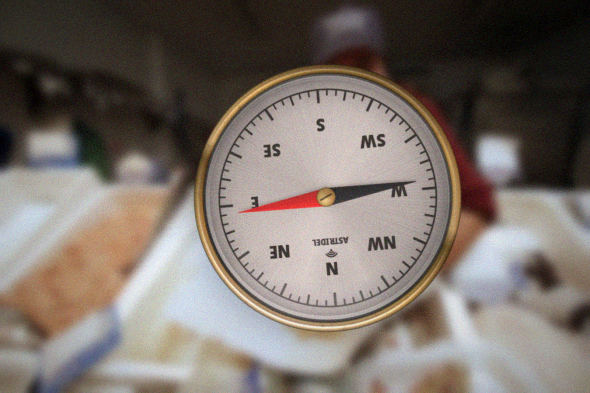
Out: value=85 unit=°
